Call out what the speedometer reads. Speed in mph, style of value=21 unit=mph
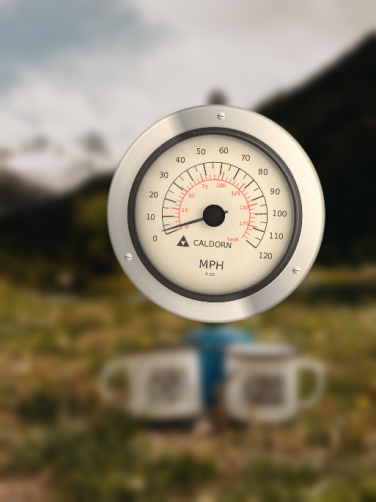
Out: value=2.5 unit=mph
